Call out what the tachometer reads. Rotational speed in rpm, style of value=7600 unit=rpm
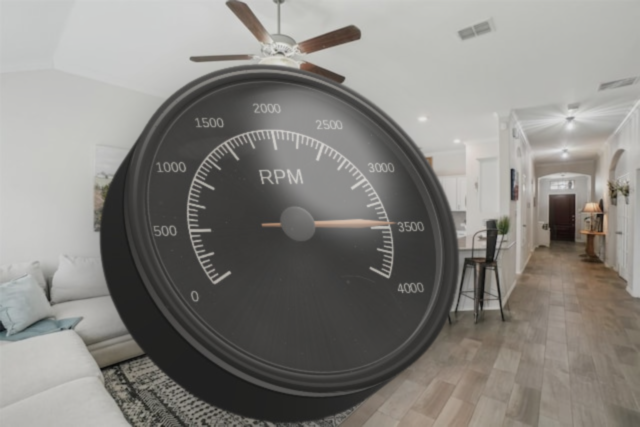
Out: value=3500 unit=rpm
